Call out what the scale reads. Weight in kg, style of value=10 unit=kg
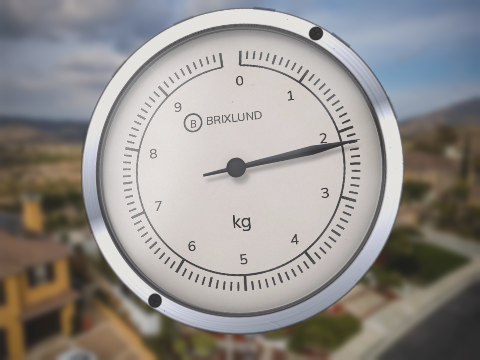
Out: value=2.2 unit=kg
